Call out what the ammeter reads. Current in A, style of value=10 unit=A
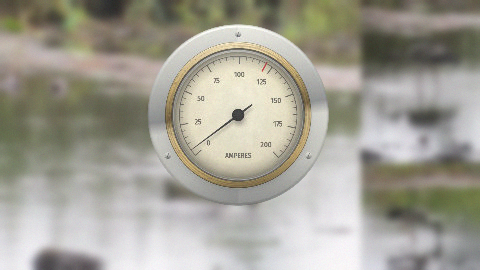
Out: value=5 unit=A
